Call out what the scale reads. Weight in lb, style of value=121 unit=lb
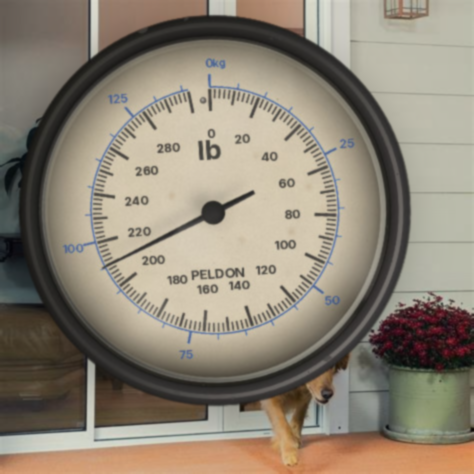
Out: value=210 unit=lb
